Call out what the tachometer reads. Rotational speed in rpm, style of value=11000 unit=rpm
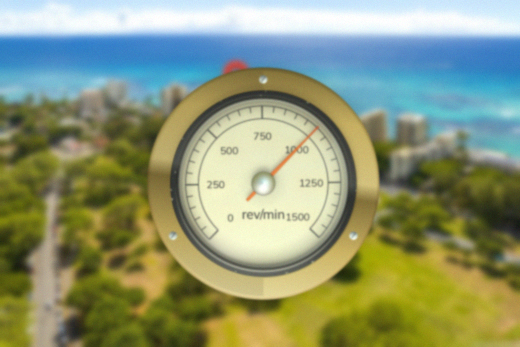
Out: value=1000 unit=rpm
